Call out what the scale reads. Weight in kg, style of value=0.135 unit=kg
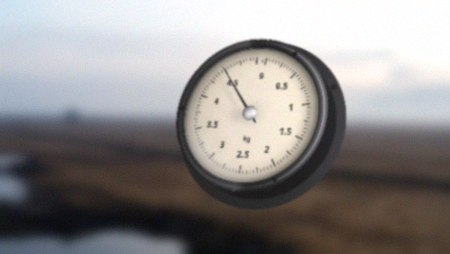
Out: value=4.5 unit=kg
